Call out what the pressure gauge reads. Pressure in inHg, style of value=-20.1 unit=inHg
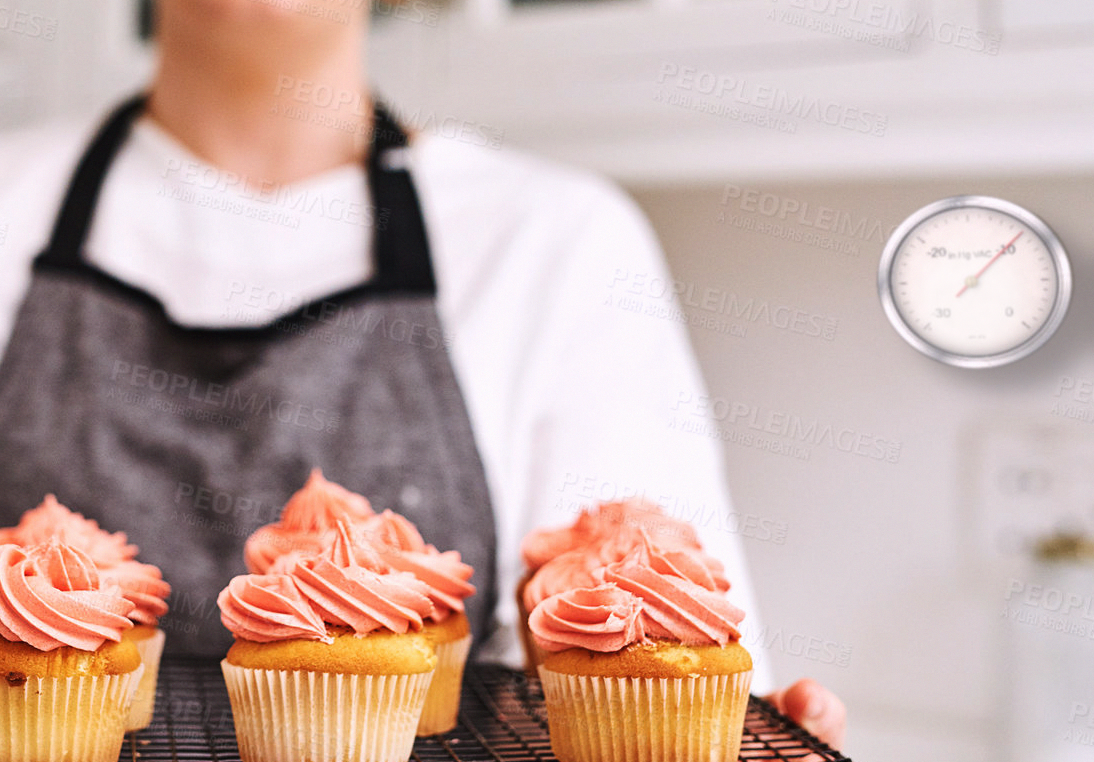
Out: value=-10 unit=inHg
